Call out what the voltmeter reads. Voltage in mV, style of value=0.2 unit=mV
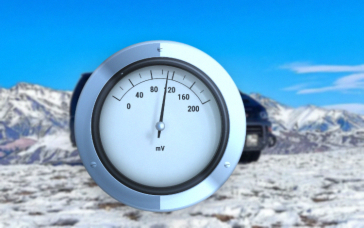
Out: value=110 unit=mV
